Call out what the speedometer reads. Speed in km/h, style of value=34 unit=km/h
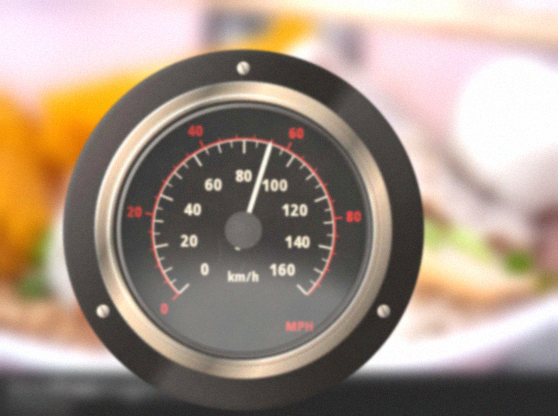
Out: value=90 unit=km/h
